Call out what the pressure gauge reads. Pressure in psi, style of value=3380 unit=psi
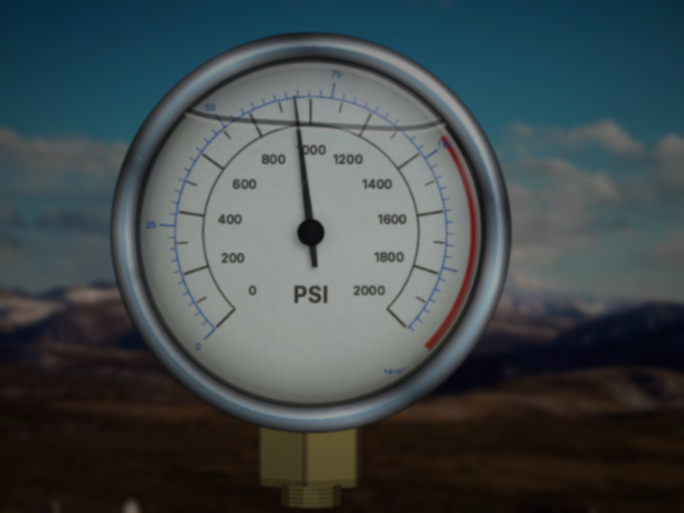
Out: value=950 unit=psi
